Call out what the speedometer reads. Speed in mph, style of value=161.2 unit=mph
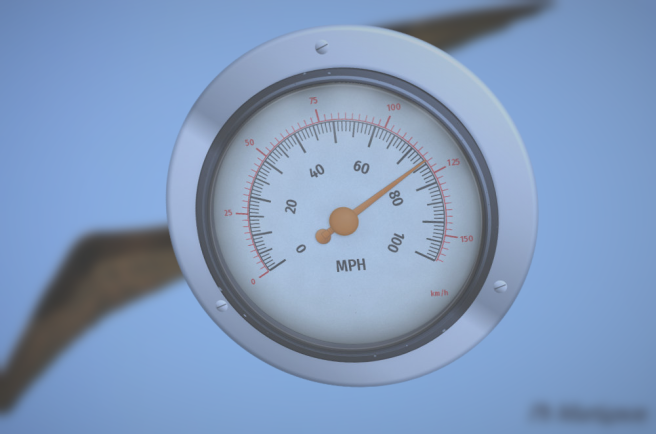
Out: value=74 unit=mph
